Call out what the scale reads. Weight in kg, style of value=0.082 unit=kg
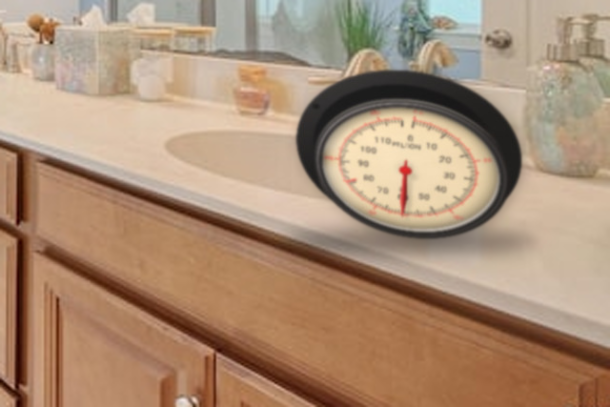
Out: value=60 unit=kg
